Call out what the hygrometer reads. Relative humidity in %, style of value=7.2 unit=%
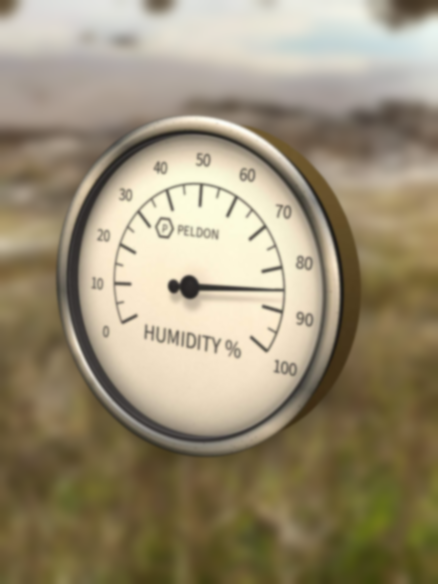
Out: value=85 unit=%
